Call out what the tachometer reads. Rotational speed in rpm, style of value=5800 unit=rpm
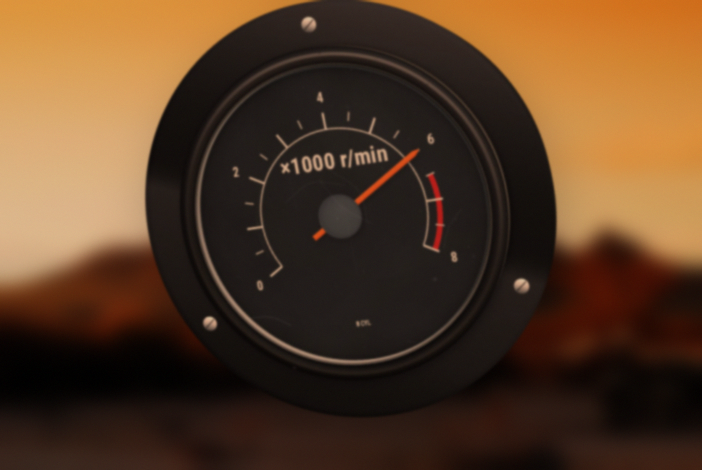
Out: value=6000 unit=rpm
